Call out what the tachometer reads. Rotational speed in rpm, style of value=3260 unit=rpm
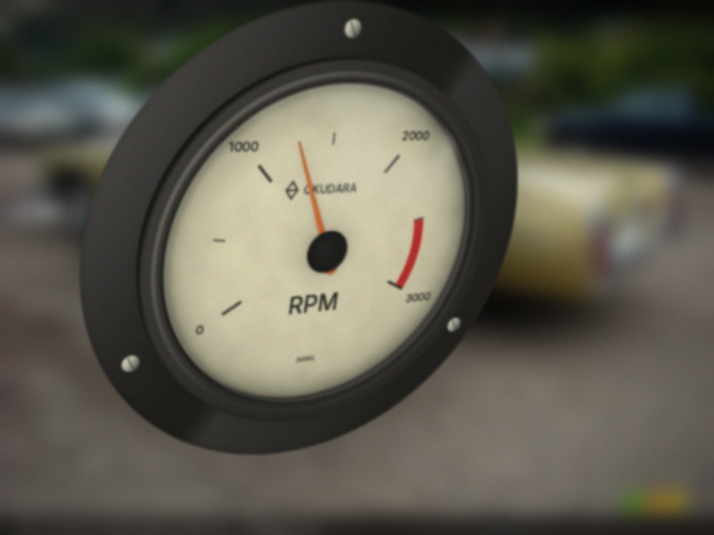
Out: value=1250 unit=rpm
